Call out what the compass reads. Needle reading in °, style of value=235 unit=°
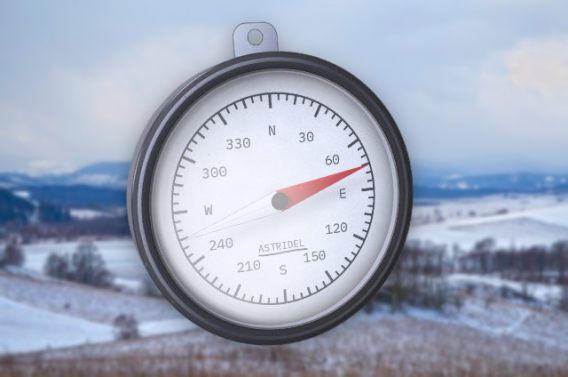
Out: value=75 unit=°
